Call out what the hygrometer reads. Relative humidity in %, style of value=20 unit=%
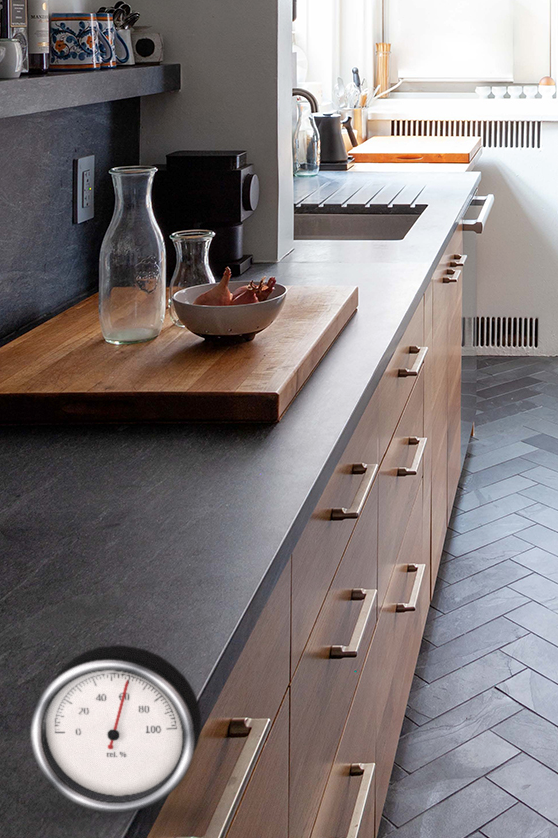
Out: value=60 unit=%
